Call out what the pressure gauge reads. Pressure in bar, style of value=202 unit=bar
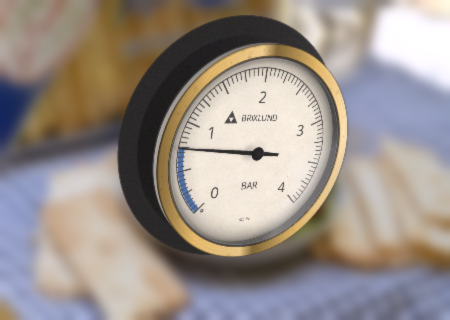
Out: value=0.75 unit=bar
